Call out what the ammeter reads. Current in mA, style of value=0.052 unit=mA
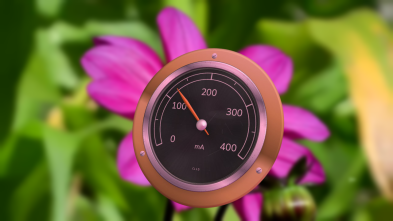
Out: value=125 unit=mA
